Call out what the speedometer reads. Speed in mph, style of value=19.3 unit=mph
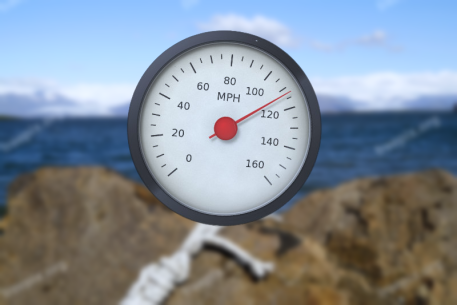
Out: value=112.5 unit=mph
